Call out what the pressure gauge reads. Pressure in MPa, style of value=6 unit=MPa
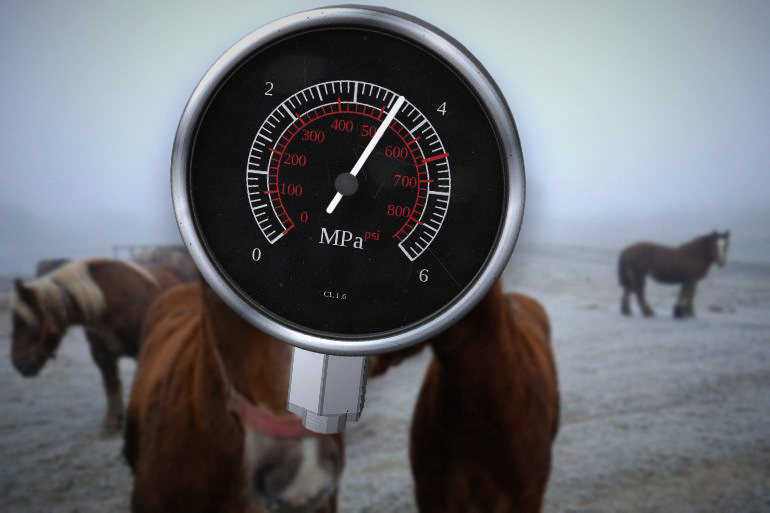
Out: value=3.6 unit=MPa
